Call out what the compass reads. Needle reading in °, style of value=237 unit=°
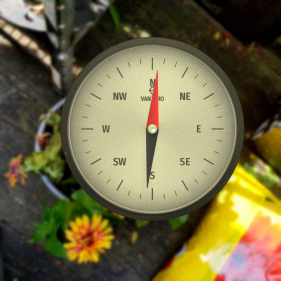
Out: value=5 unit=°
